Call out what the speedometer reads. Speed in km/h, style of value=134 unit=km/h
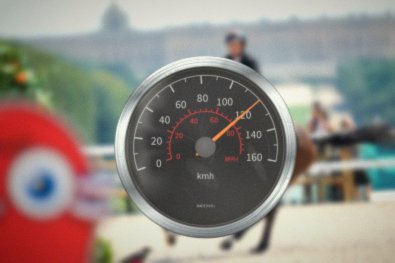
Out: value=120 unit=km/h
